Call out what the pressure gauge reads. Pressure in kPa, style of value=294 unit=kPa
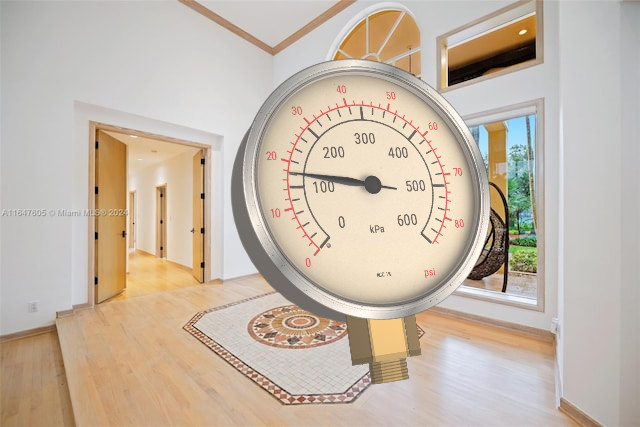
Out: value=120 unit=kPa
